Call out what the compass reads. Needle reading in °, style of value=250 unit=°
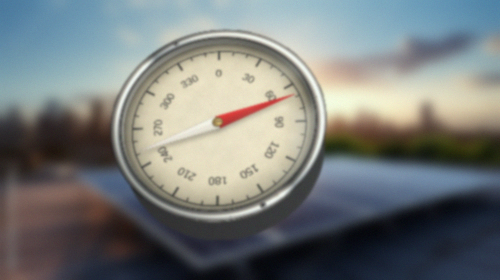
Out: value=70 unit=°
